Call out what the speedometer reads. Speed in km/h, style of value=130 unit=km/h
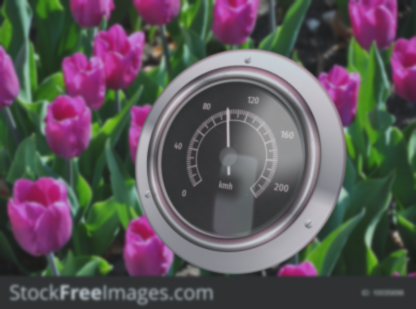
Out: value=100 unit=km/h
